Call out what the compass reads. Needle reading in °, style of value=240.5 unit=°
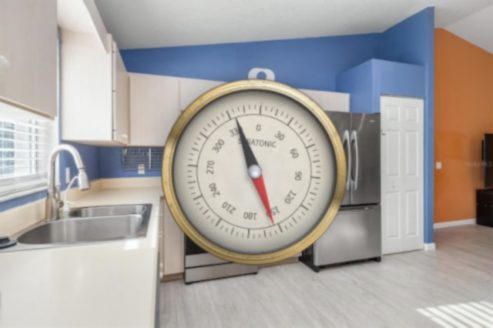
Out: value=155 unit=°
